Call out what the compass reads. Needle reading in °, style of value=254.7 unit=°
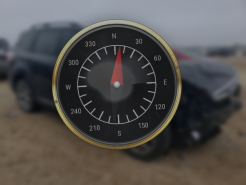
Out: value=7.5 unit=°
